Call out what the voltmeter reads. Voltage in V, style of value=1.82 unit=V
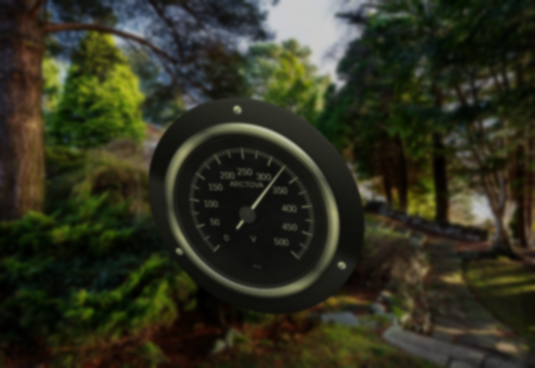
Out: value=325 unit=V
